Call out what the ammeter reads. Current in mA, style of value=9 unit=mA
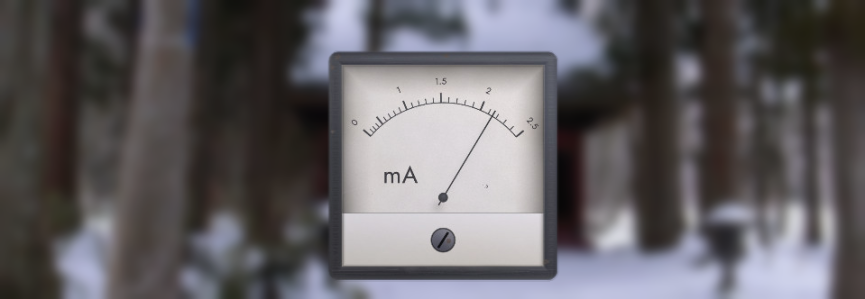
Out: value=2.15 unit=mA
